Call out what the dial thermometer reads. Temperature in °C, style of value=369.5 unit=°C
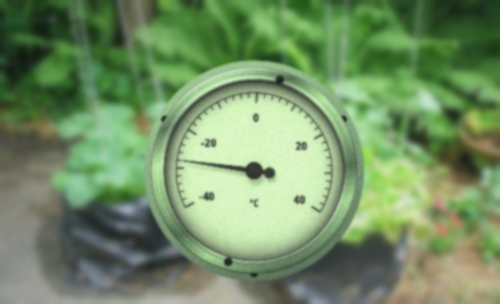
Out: value=-28 unit=°C
